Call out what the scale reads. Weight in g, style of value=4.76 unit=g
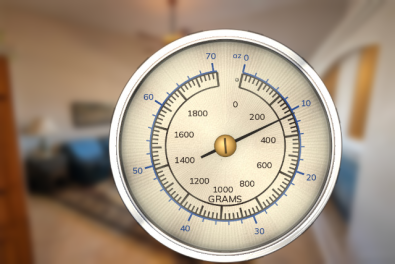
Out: value=300 unit=g
